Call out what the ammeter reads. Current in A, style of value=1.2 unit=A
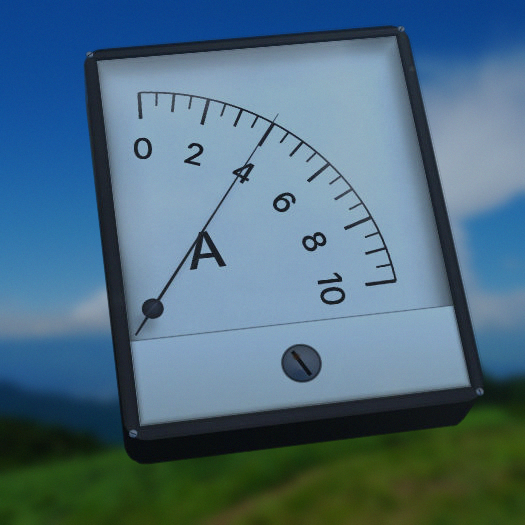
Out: value=4 unit=A
